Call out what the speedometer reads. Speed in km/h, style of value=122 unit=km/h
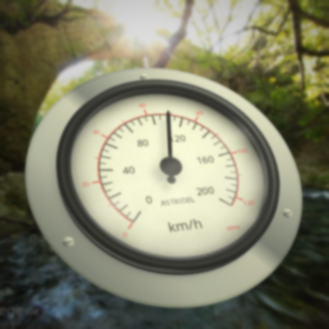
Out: value=110 unit=km/h
